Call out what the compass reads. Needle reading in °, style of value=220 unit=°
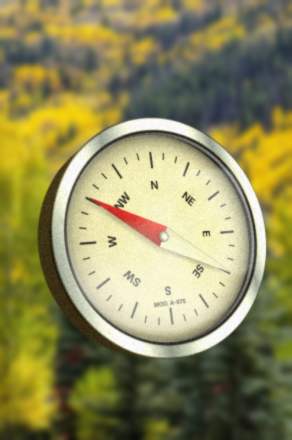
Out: value=300 unit=°
